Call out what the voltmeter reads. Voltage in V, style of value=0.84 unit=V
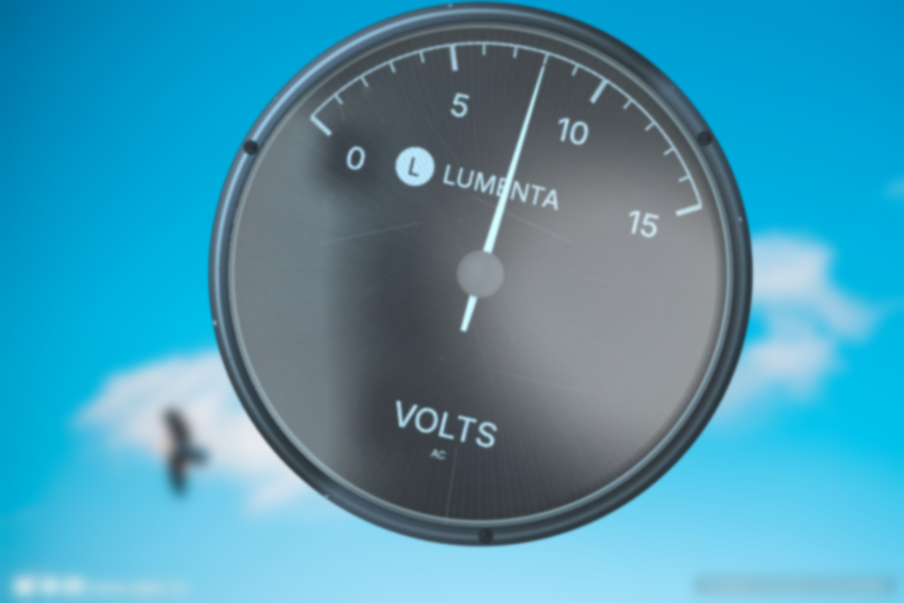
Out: value=8 unit=V
